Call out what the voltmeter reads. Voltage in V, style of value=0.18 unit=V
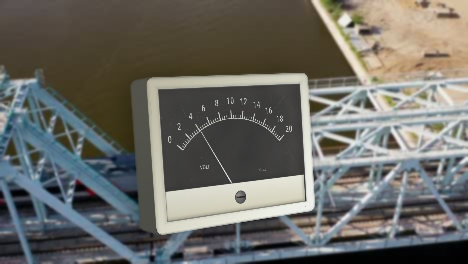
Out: value=4 unit=V
